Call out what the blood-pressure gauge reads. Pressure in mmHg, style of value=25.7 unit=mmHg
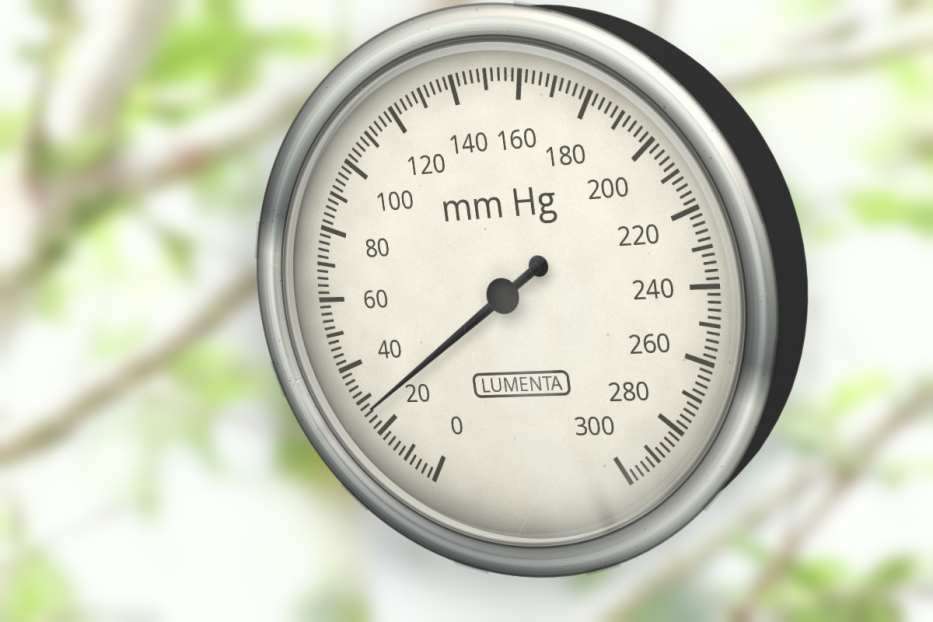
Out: value=26 unit=mmHg
